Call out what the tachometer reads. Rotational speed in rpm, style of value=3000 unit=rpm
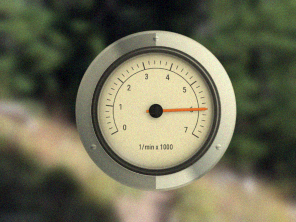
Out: value=6000 unit=rpm
